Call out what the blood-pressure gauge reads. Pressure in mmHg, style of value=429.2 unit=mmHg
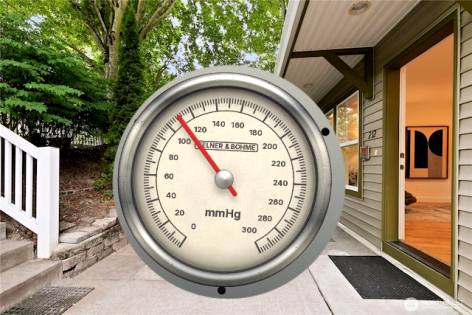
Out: value=110 unit=mmHg
